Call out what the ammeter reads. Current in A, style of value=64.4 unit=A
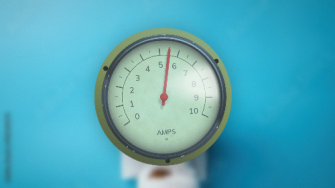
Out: value=5.5 unit=A
